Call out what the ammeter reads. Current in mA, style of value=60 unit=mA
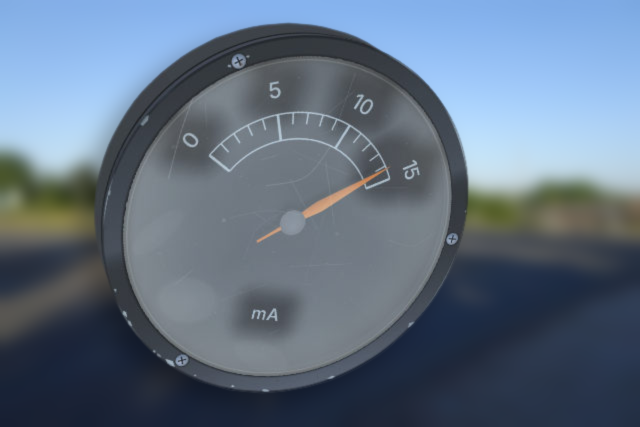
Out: value=14 unit=mA
